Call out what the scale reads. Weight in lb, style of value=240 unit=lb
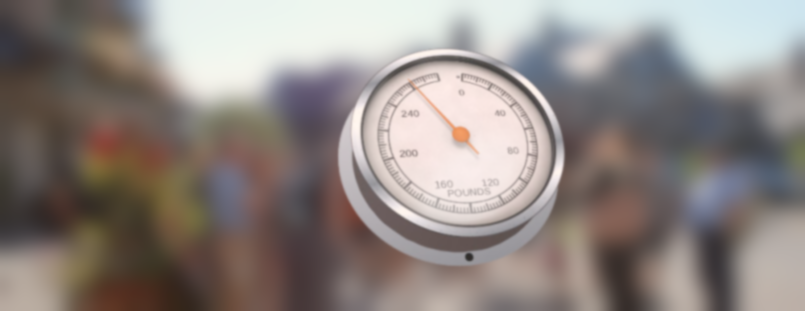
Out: value=260 unit=lb
